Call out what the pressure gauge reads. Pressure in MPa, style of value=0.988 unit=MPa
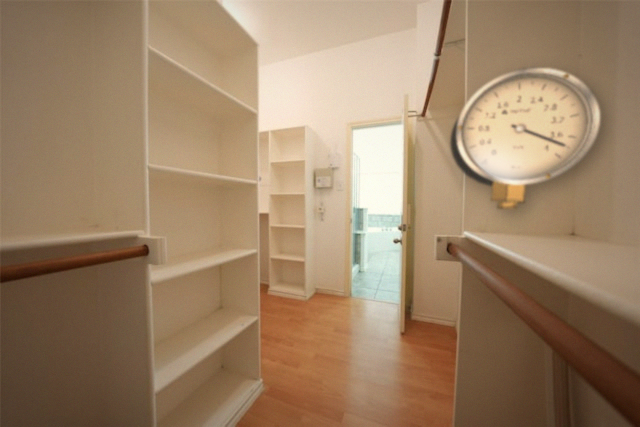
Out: value=3.8 unit=MPa
